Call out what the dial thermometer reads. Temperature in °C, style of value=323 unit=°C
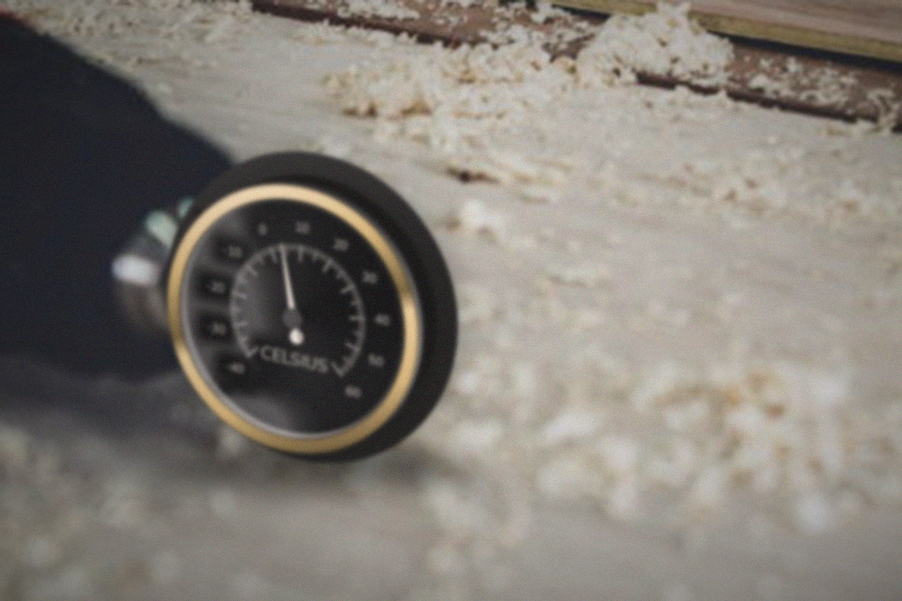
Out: value=5 unit=°C
